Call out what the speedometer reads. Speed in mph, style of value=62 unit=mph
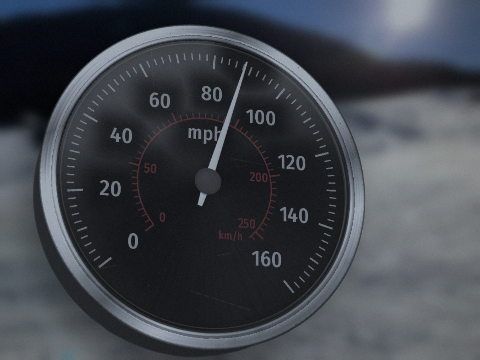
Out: value=88 unit=mph
